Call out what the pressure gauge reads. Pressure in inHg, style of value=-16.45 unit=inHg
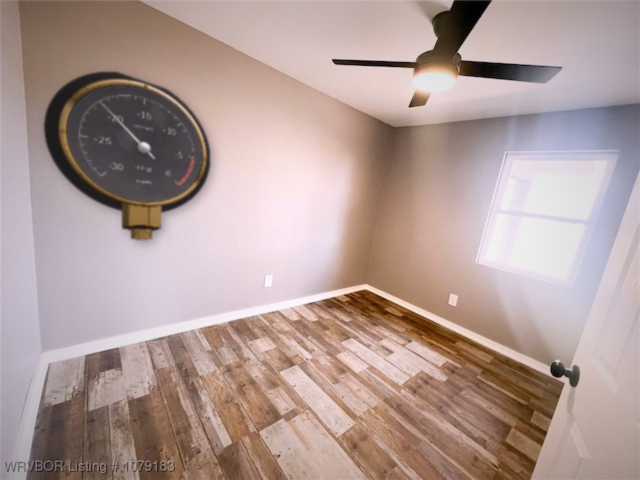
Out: value=-20 unit=inHg
